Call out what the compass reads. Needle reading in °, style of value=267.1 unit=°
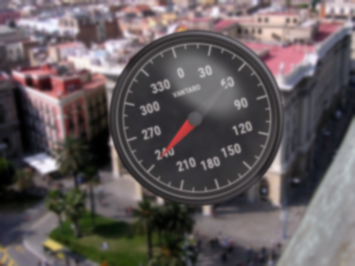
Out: value=240 unit=°
